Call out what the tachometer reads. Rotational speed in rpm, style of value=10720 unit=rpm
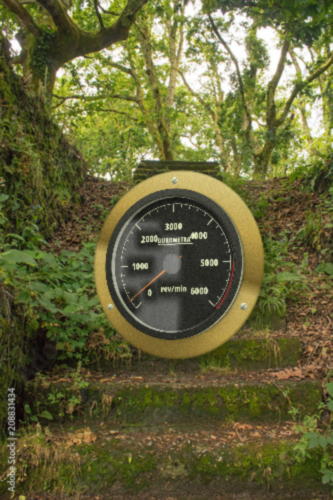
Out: value=200 unit=rpm
